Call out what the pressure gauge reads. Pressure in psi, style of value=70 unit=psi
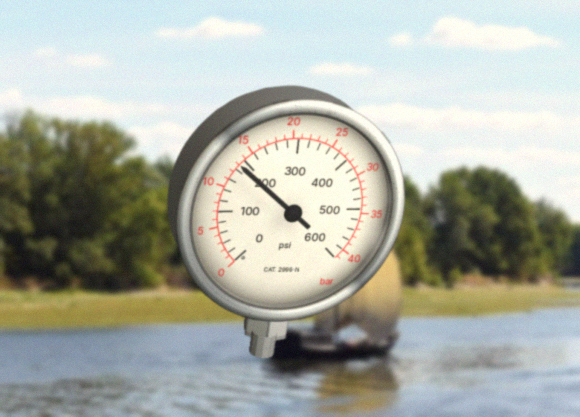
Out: value=190 unit=psi
